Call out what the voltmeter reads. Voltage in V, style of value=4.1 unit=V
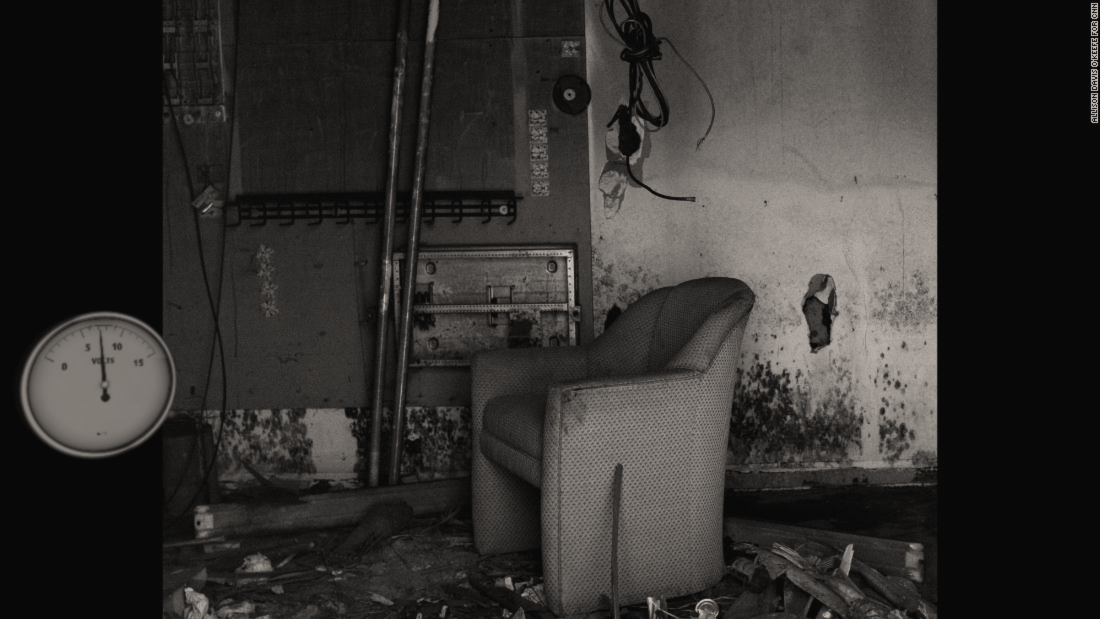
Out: value=7 unit=V
